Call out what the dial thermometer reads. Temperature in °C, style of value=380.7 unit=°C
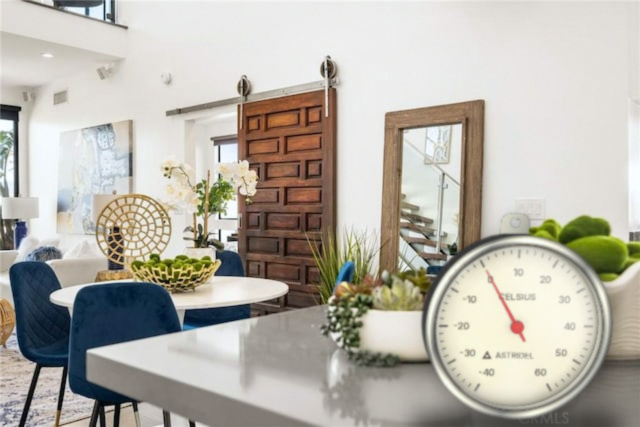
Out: value=0 unit=°C
